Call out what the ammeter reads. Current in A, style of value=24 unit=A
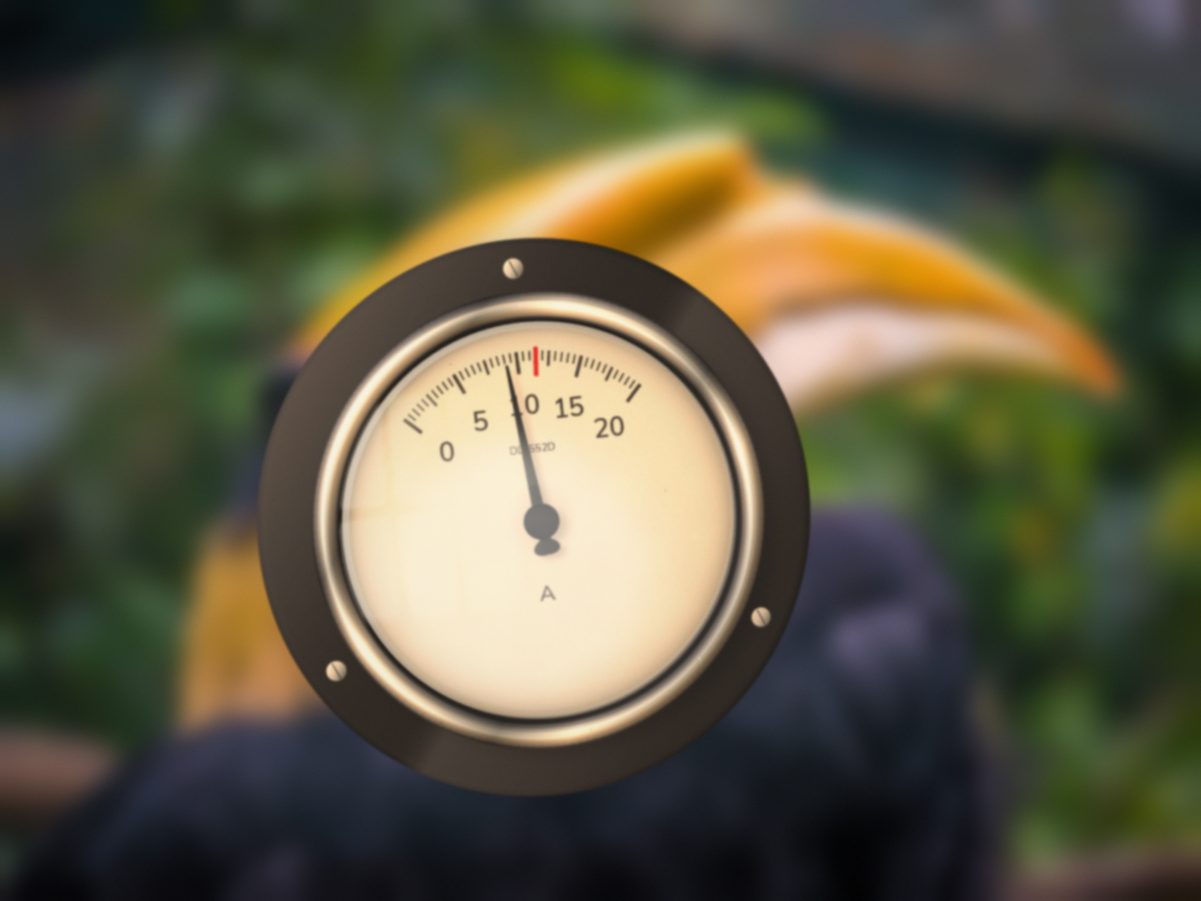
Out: value=9 unit=A
